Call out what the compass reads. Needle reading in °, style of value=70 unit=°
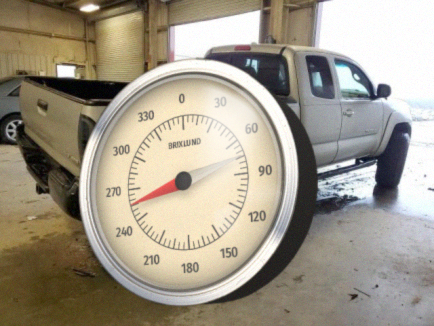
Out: value=255 unit=°
